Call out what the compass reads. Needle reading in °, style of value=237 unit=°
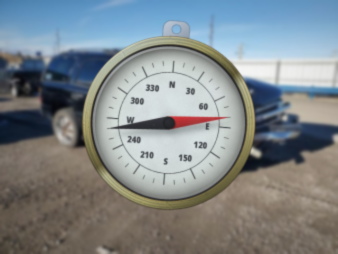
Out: value=80 unit=°
